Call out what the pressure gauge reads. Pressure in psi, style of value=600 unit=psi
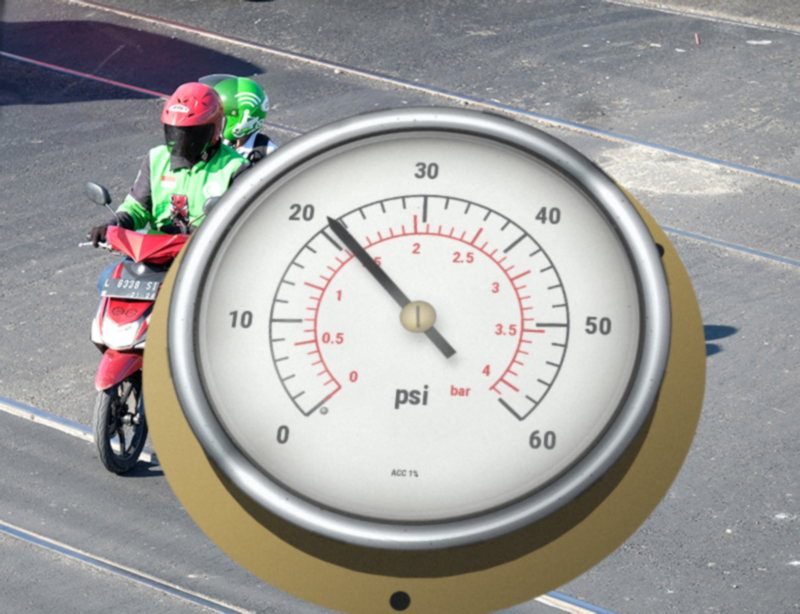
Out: value=21 unit=psi
